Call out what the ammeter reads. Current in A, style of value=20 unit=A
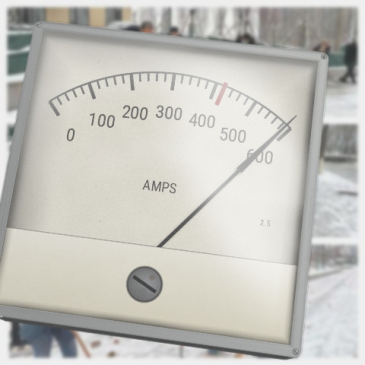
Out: value=590 unit=A
